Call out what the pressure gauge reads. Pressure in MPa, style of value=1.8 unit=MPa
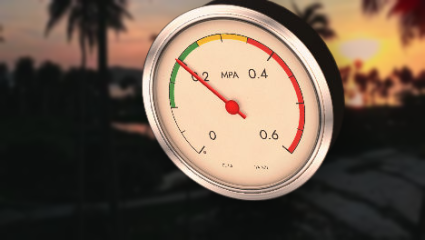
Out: value=0.2 unit=MPa
